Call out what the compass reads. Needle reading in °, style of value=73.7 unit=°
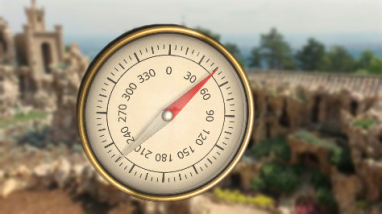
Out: value=45 unit=°
